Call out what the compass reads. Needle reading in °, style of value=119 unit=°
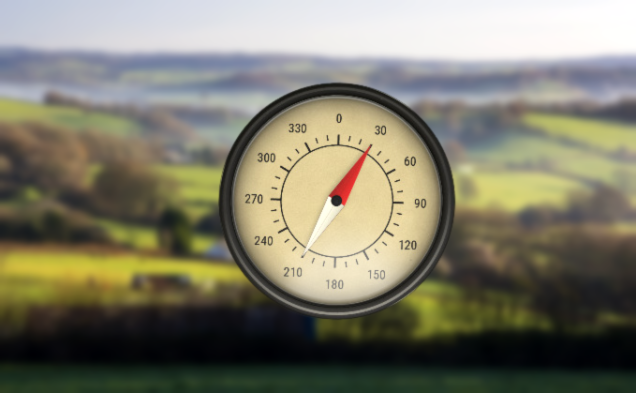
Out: value=30 unit=°
